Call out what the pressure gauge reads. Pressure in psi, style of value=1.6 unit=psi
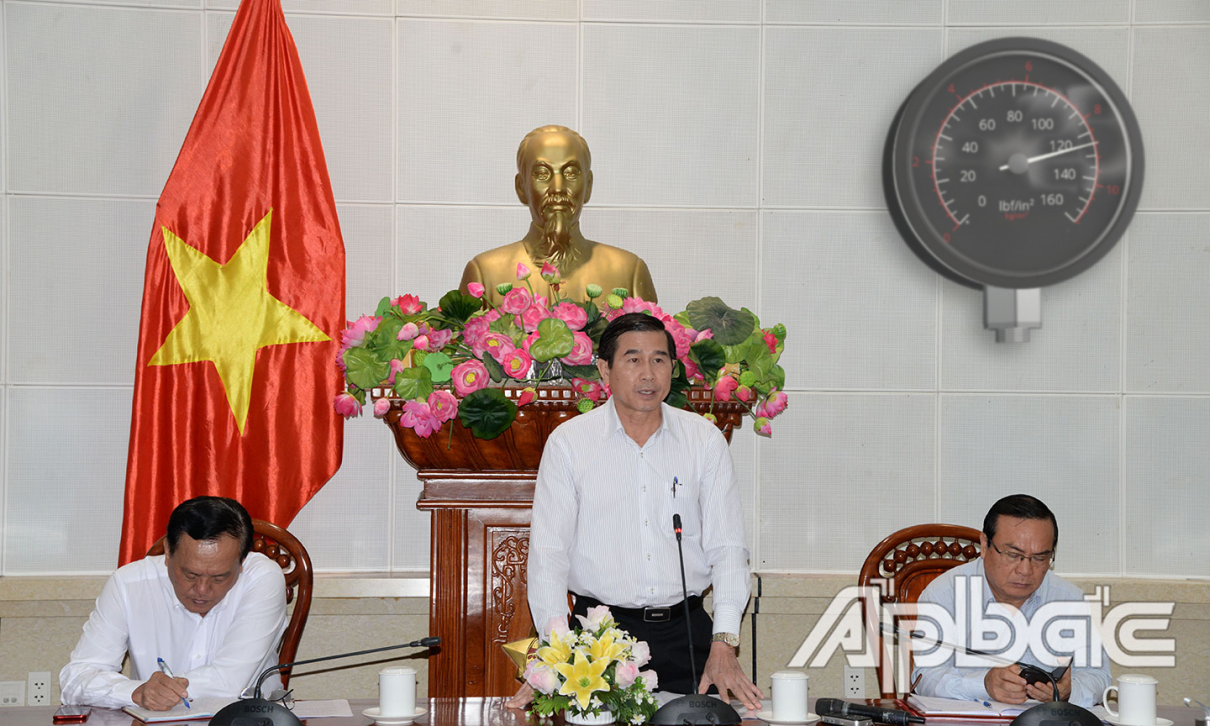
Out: value=125 unit=psi
